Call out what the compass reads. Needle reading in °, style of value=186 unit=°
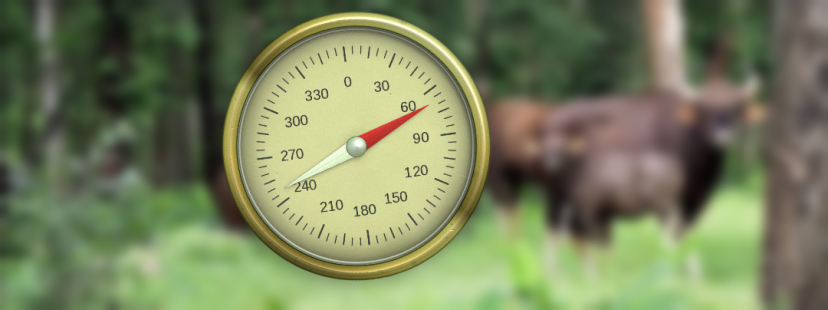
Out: value=67.5 unit=°
